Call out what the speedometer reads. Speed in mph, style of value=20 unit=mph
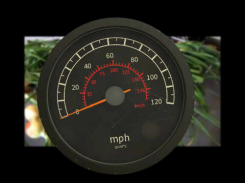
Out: value=0 unit=mph
